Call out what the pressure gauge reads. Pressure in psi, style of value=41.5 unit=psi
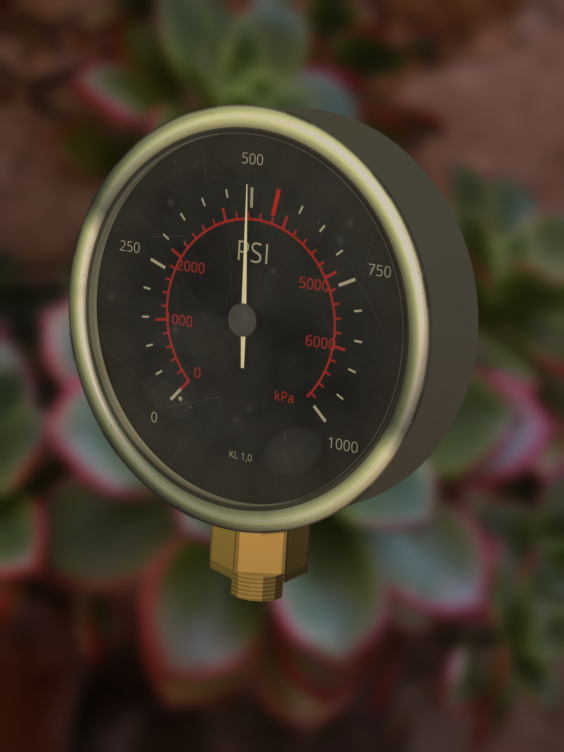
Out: value=500 unit=psi
